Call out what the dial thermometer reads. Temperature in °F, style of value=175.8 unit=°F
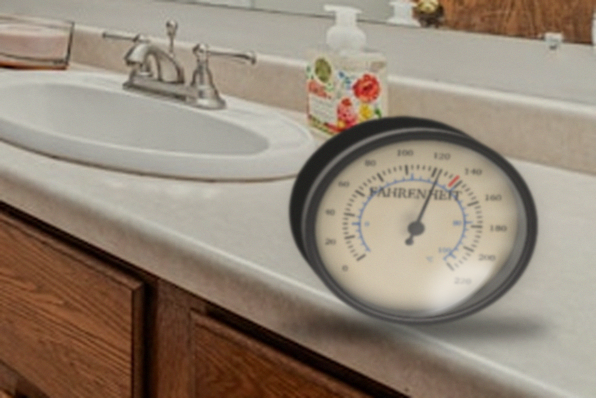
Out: value=120 unit=°F
